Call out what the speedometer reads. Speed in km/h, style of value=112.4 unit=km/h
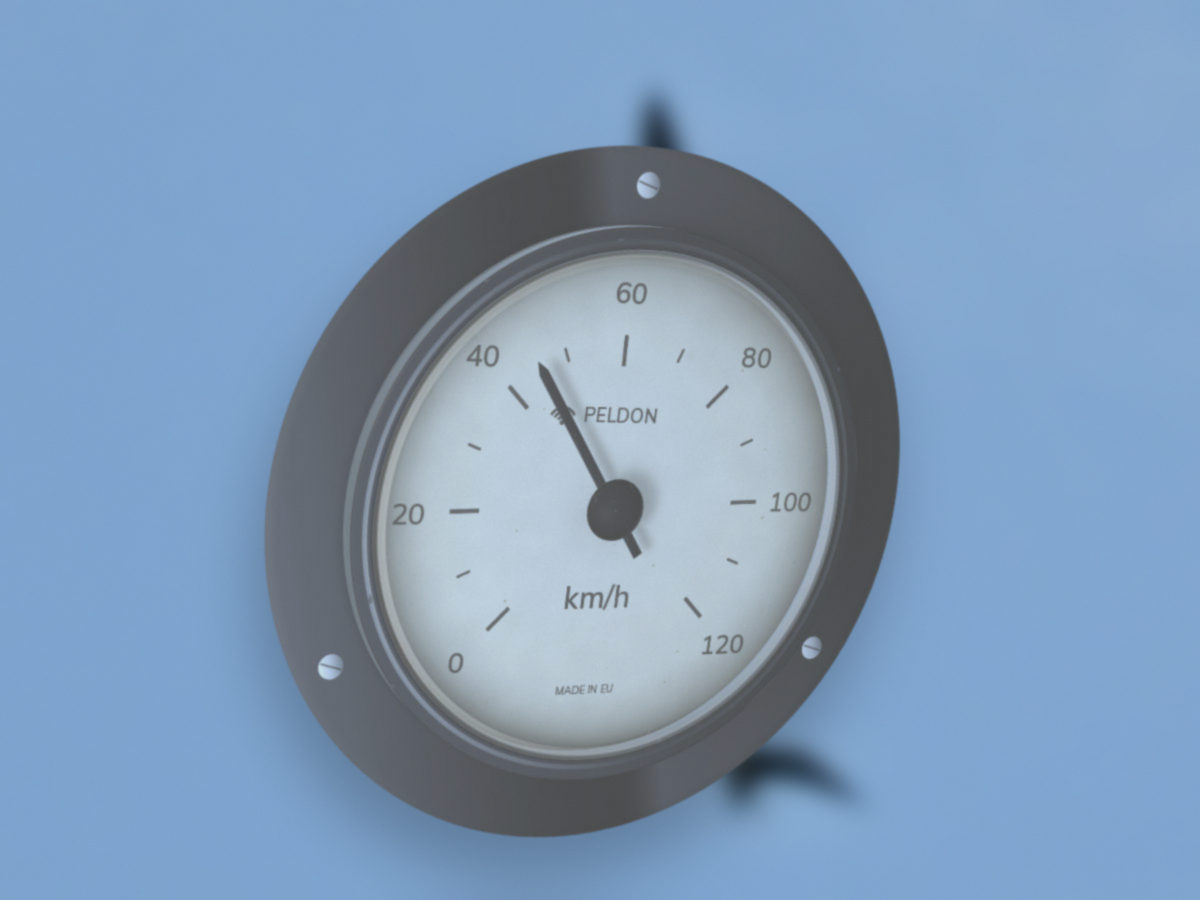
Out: value=45 unit=km/h
